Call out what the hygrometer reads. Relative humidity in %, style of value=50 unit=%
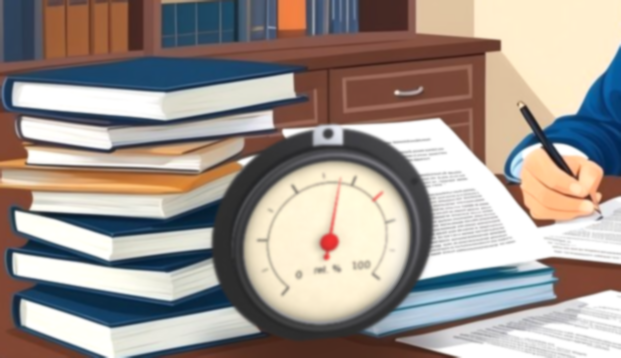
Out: value=55 unit=%
